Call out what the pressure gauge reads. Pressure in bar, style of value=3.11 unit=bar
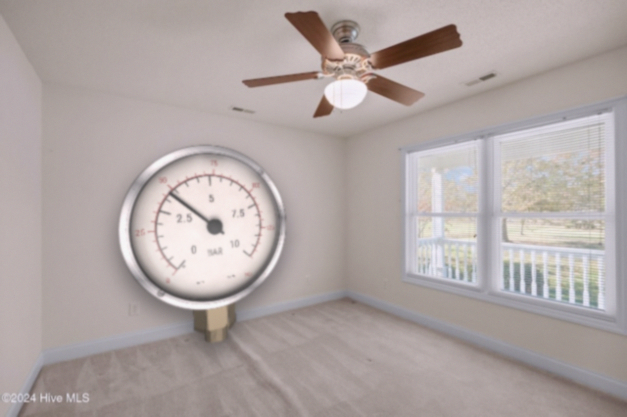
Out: value=3.25 unit=bar
